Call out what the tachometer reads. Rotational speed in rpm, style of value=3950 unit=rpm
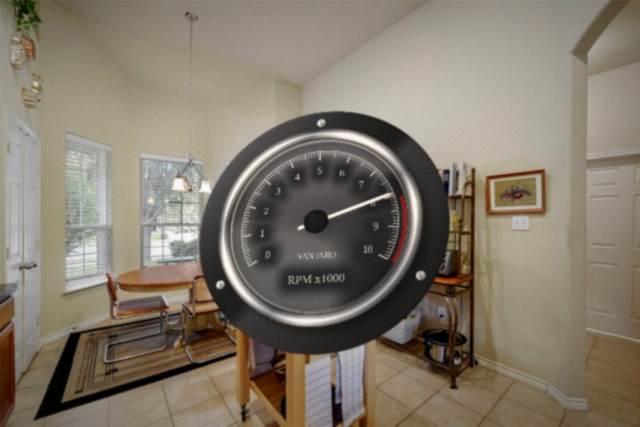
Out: value=8000 unit=rpm
